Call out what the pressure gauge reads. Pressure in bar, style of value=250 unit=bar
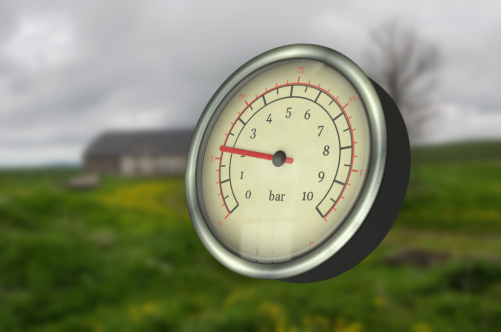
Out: value=2 unit=bar
